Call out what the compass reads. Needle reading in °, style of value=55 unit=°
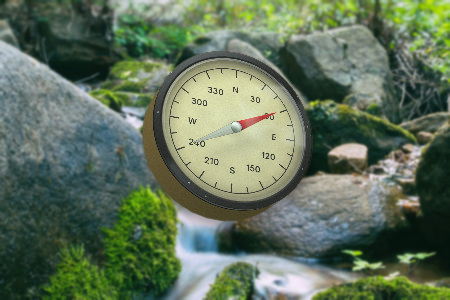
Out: value=60 unit=°
